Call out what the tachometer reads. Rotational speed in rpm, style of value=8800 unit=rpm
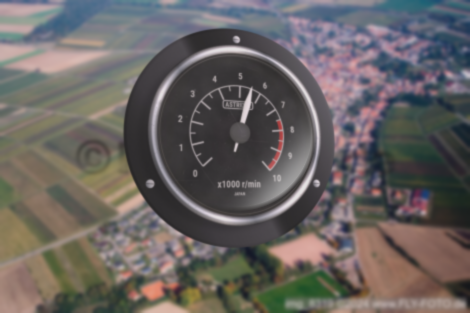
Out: value=5500 unit=rpm
